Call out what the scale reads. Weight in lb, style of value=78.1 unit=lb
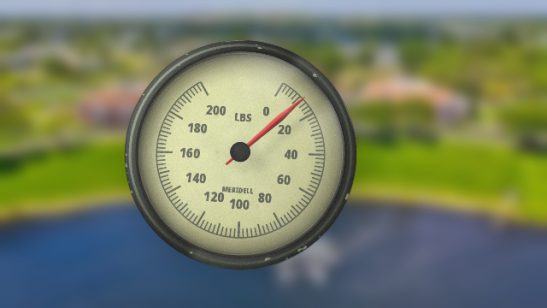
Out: value=12 unit=lb
